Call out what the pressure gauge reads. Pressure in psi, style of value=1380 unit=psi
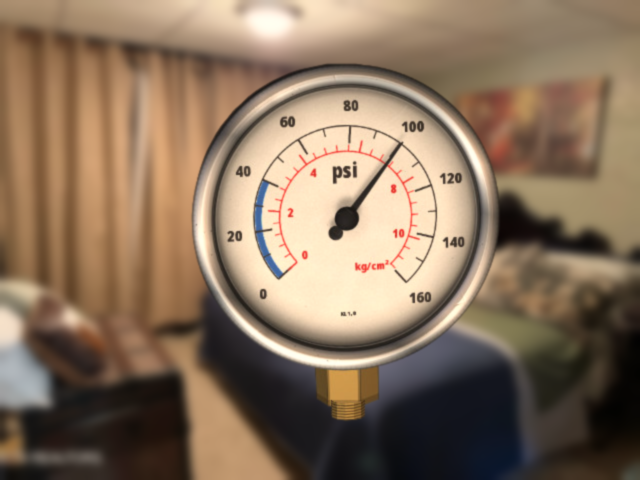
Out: value=100 unit=psi
